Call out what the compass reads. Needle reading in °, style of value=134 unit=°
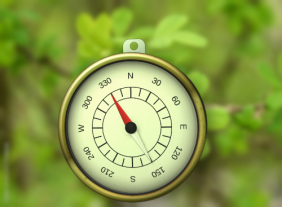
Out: value=330 unit=°
